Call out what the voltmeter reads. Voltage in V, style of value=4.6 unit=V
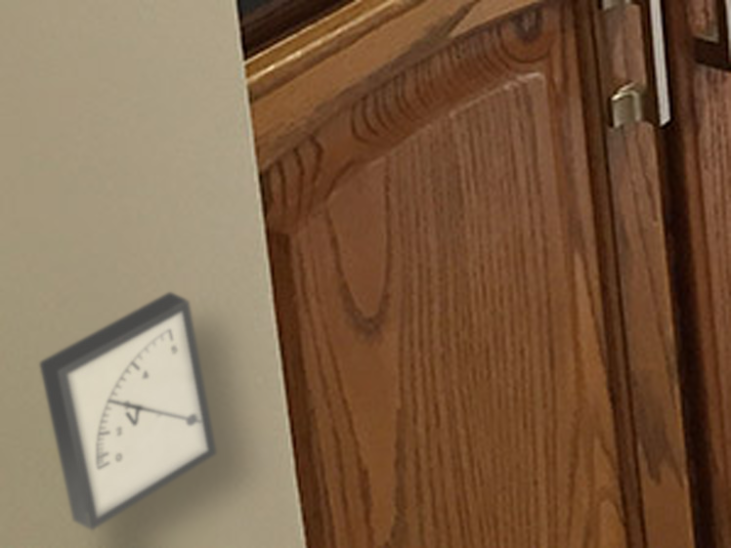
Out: value=3 unit=V
